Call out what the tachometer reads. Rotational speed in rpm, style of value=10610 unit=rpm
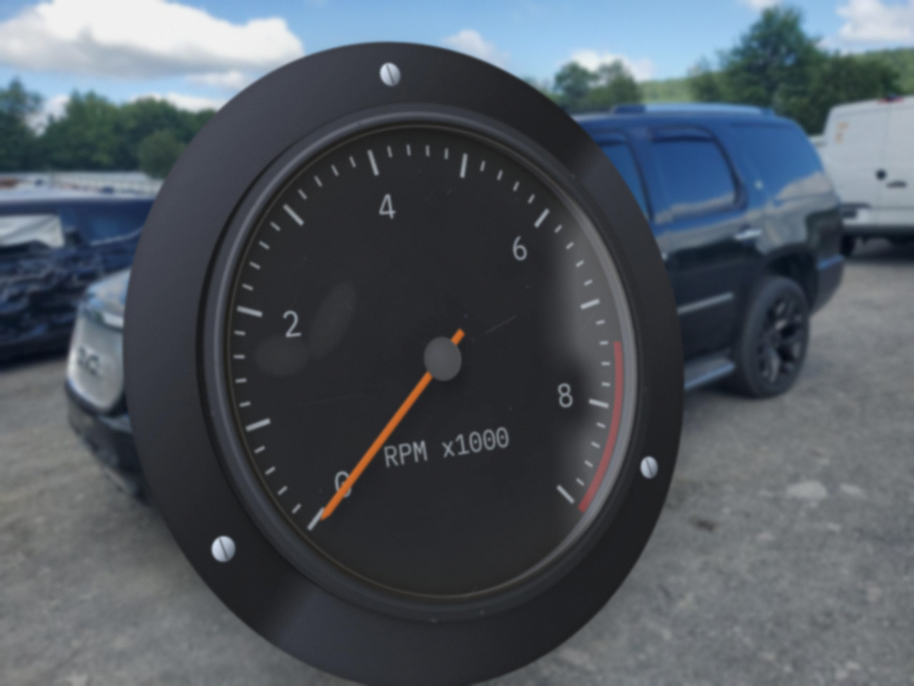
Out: value=0 unit=rpm
